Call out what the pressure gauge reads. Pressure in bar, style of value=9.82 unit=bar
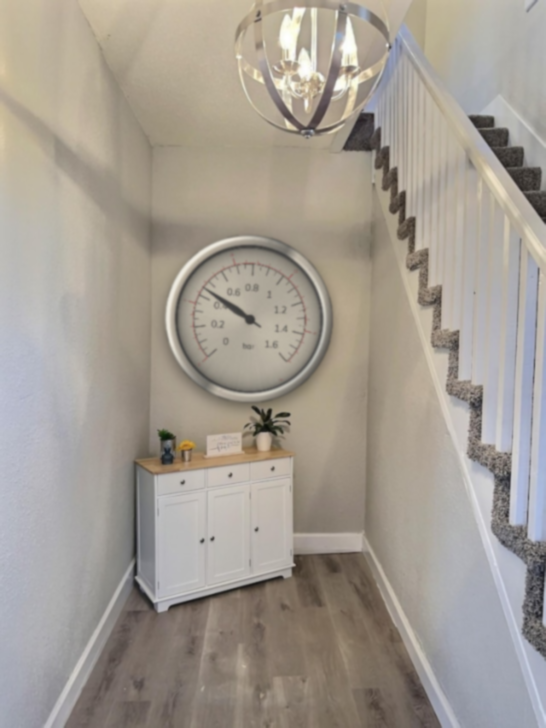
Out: value=0.45 unit=bar
